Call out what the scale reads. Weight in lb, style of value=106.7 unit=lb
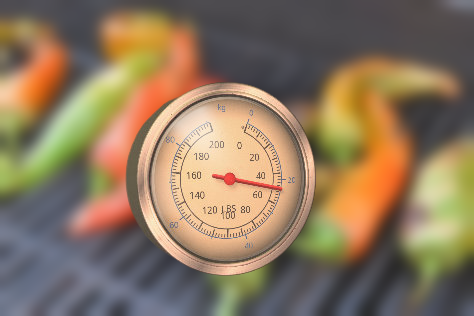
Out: value=50 unit=lb
